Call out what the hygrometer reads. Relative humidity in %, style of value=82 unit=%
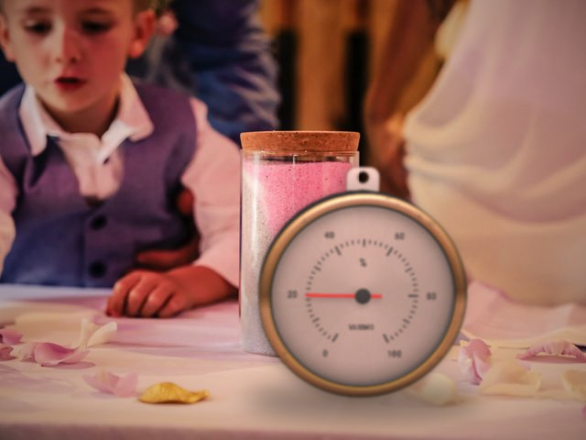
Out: value=20 unit=%
